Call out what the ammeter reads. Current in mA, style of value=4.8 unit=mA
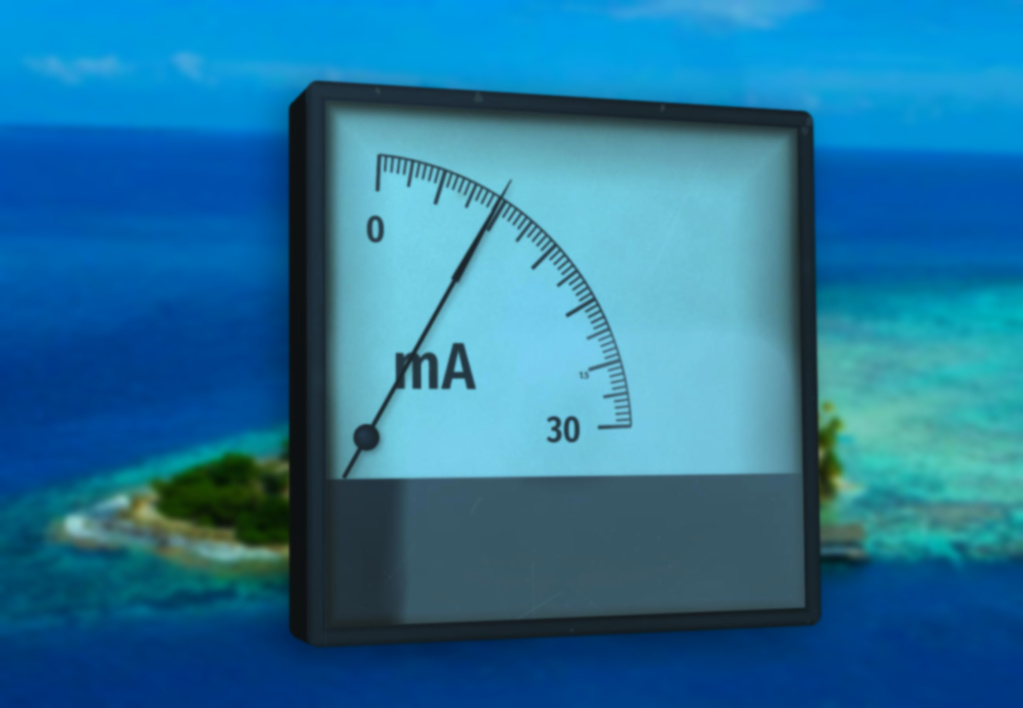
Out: value=9.5 unit=mA
